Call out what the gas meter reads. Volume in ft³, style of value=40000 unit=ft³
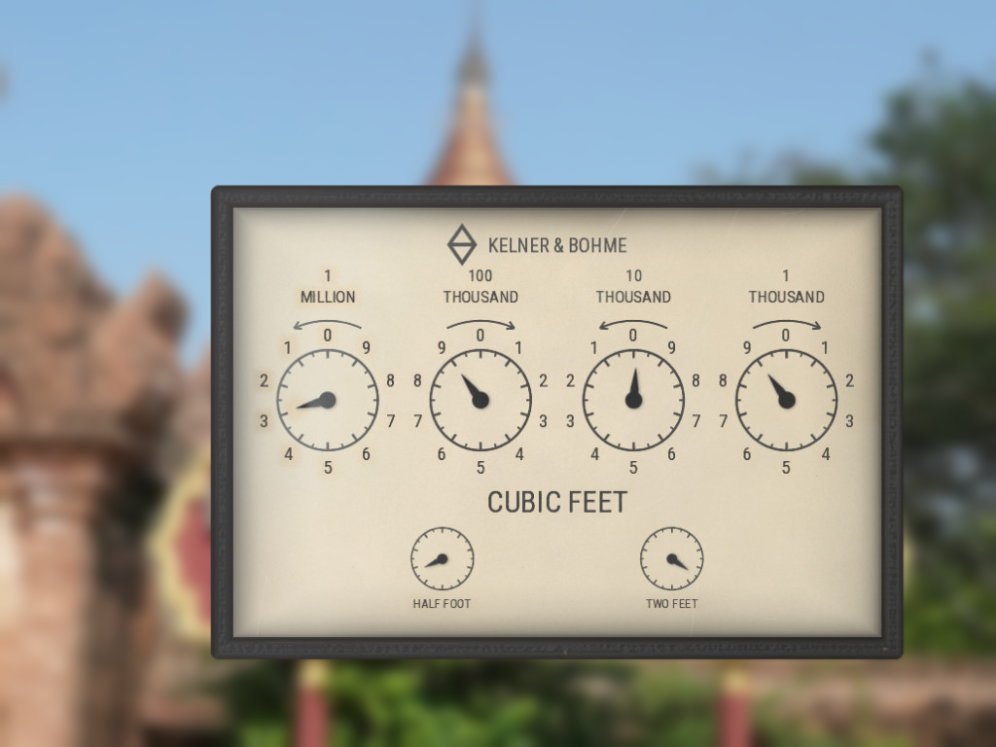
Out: value=289900 unit=ft³
